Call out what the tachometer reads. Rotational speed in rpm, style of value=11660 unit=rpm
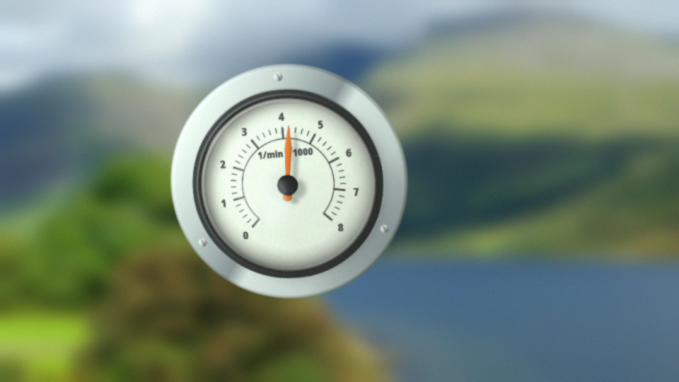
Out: value=4200 unit=rpm
